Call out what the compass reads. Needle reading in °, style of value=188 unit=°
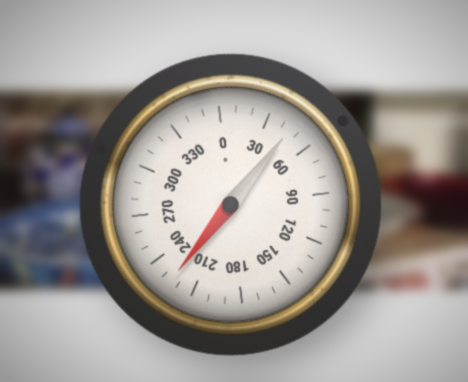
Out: value=225 unit=°
